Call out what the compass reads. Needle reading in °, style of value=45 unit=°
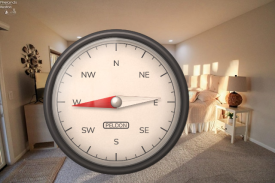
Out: value=265 unit=°
